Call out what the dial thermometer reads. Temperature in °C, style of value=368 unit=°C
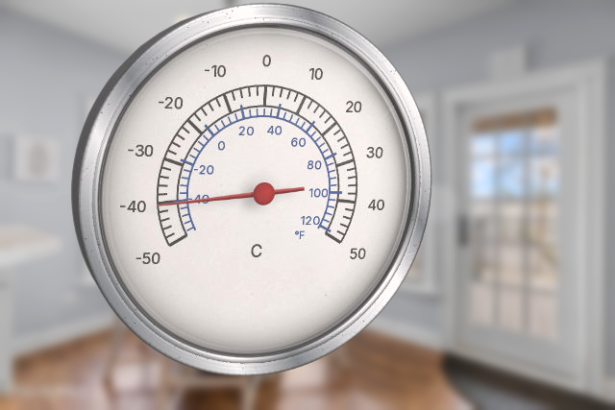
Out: value=-40 unit=°C
